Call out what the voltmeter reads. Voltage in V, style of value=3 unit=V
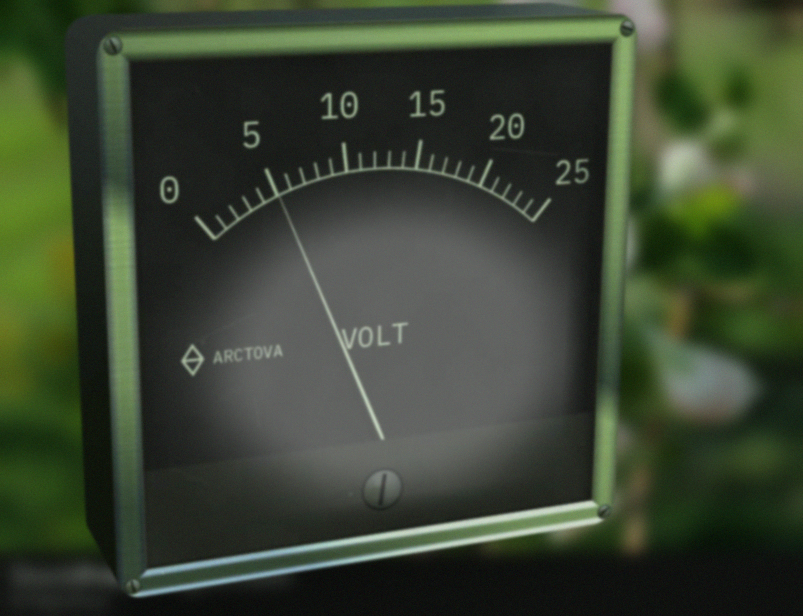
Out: value=5 unit=V
